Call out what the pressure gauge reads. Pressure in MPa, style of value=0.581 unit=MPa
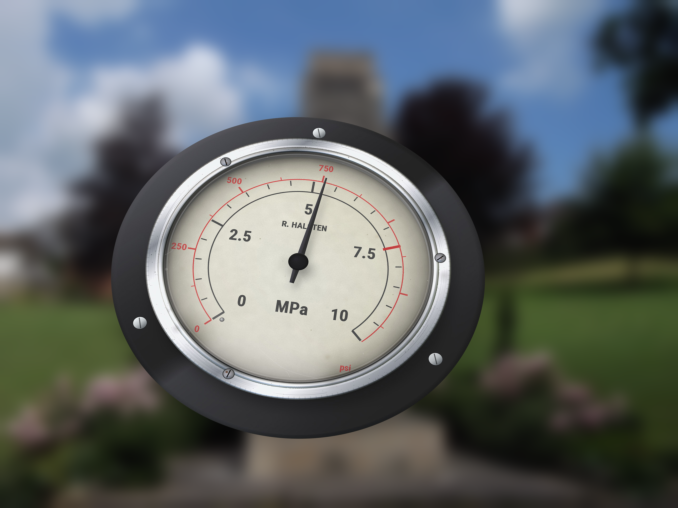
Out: value=5.25 unit=MPa
